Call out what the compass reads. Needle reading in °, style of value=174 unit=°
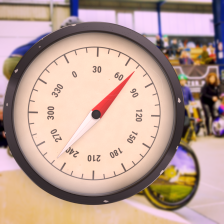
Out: value=70 unit=°
